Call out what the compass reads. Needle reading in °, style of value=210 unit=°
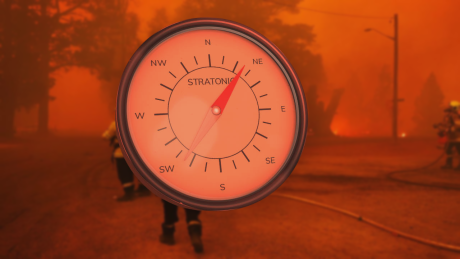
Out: value=37.5 unit=°
